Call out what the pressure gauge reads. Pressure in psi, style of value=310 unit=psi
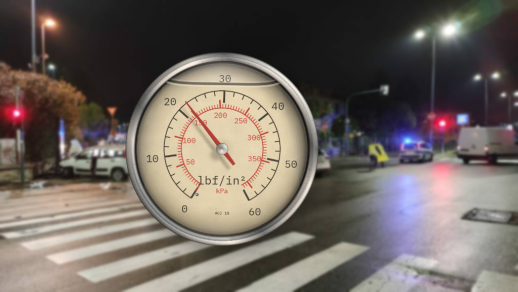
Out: value=22 unit=psi
